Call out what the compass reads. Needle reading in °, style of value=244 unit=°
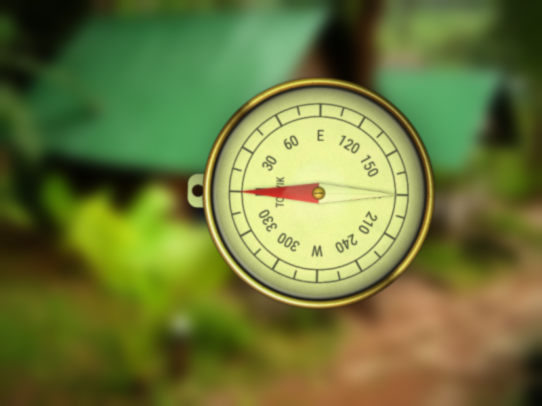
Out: value=0 unit=°
